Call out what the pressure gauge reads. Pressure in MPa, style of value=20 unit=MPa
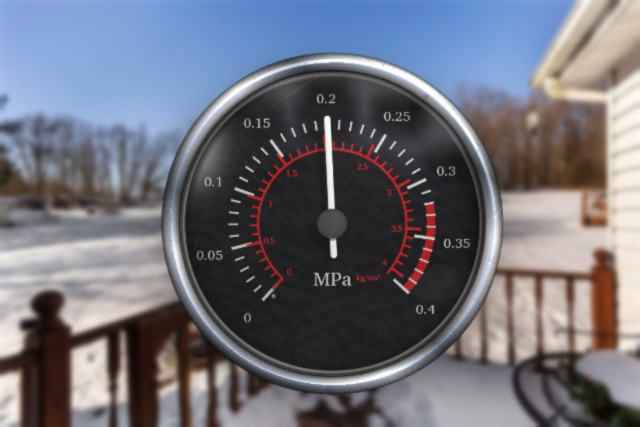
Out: value=0.2 unit=MPa
